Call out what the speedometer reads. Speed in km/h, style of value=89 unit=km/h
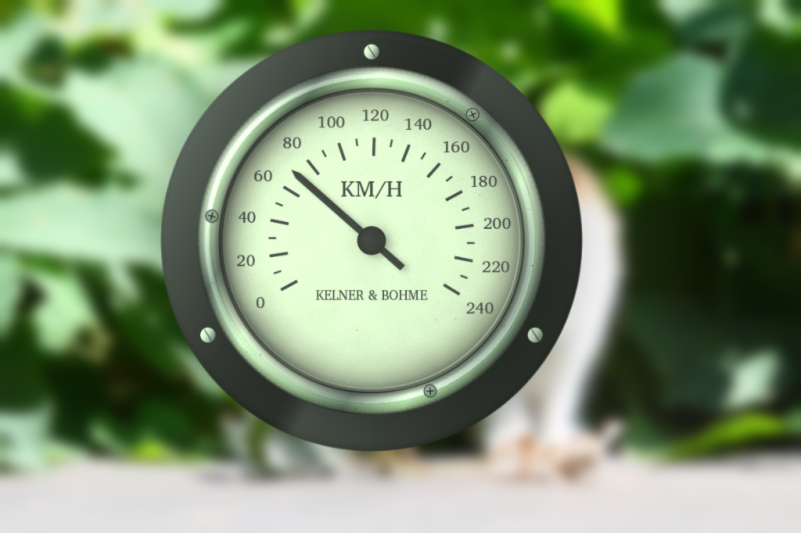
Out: value=70 unit=km/h
